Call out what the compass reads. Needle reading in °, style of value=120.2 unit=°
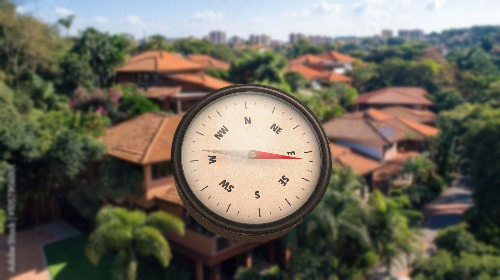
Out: value=100 unit=°
